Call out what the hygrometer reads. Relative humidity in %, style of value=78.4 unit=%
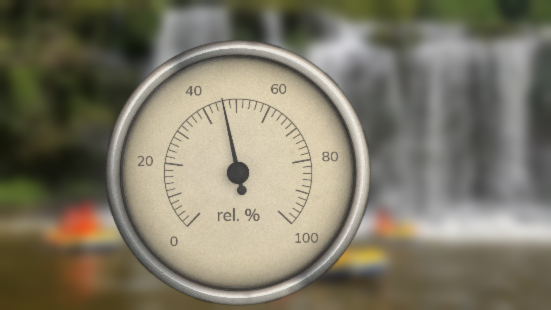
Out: value=46 unit=%
